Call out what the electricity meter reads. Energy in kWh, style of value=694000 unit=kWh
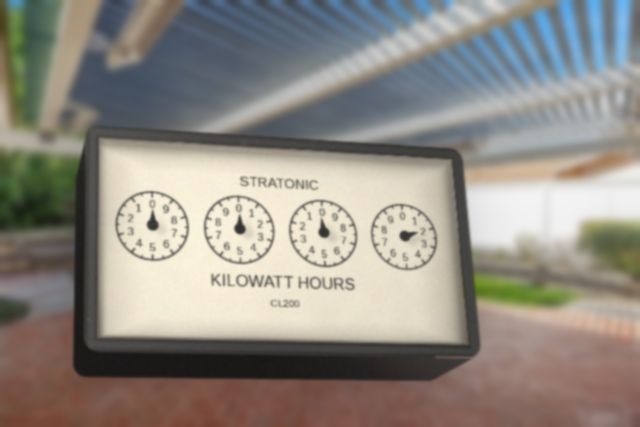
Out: value=2 unit=kWh
